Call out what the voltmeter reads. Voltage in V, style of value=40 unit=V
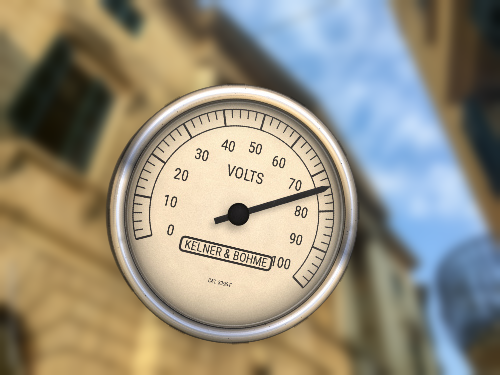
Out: value=74 unit=V
